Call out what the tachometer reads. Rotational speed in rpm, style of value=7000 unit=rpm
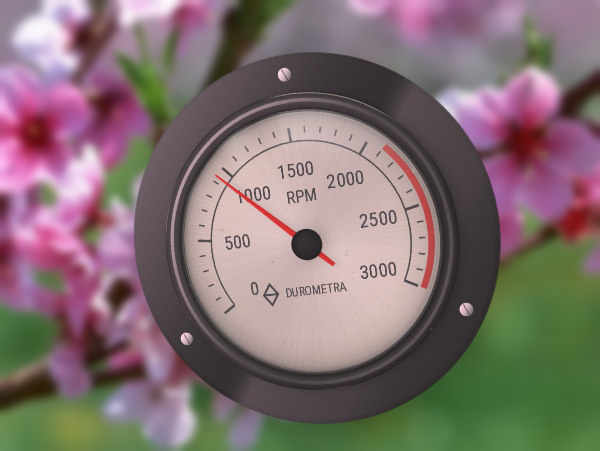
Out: value=950 unit=rpm
